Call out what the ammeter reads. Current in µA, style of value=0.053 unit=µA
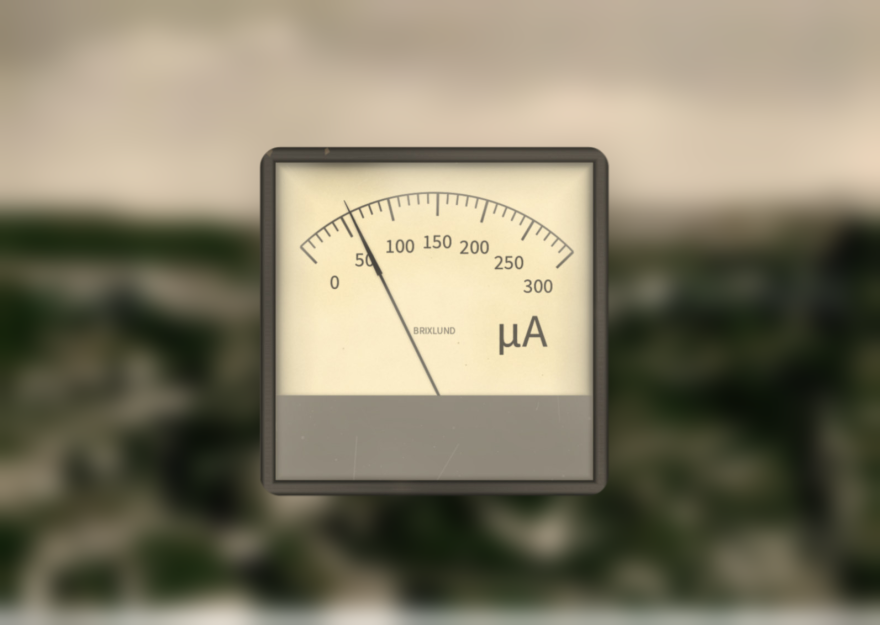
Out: value=60 unit=µA
